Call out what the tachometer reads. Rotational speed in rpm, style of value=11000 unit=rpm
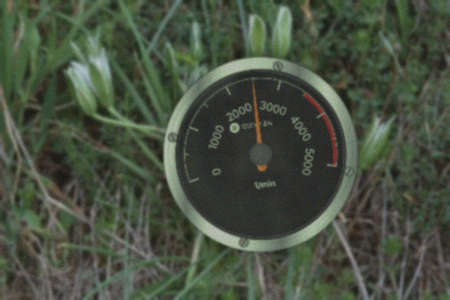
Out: value=2500 unit=rpm
